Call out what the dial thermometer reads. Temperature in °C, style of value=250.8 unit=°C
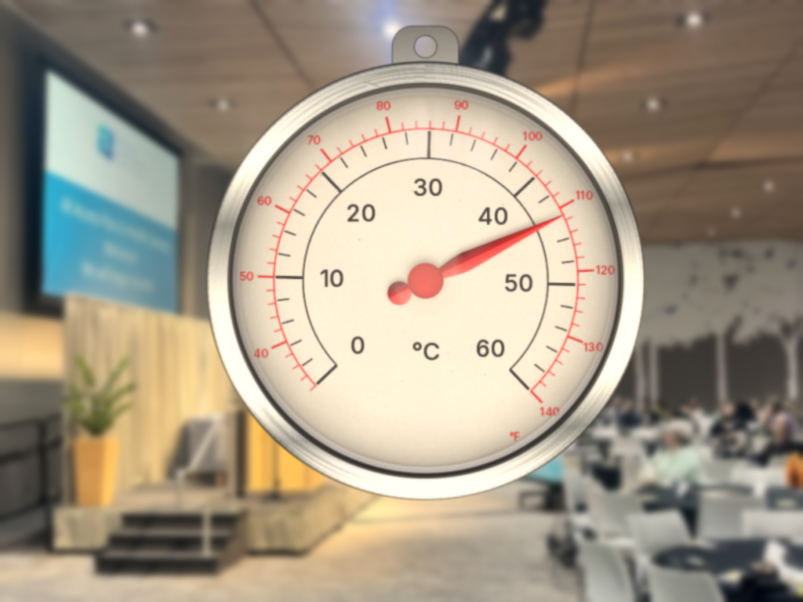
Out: value=44 unit=°C
